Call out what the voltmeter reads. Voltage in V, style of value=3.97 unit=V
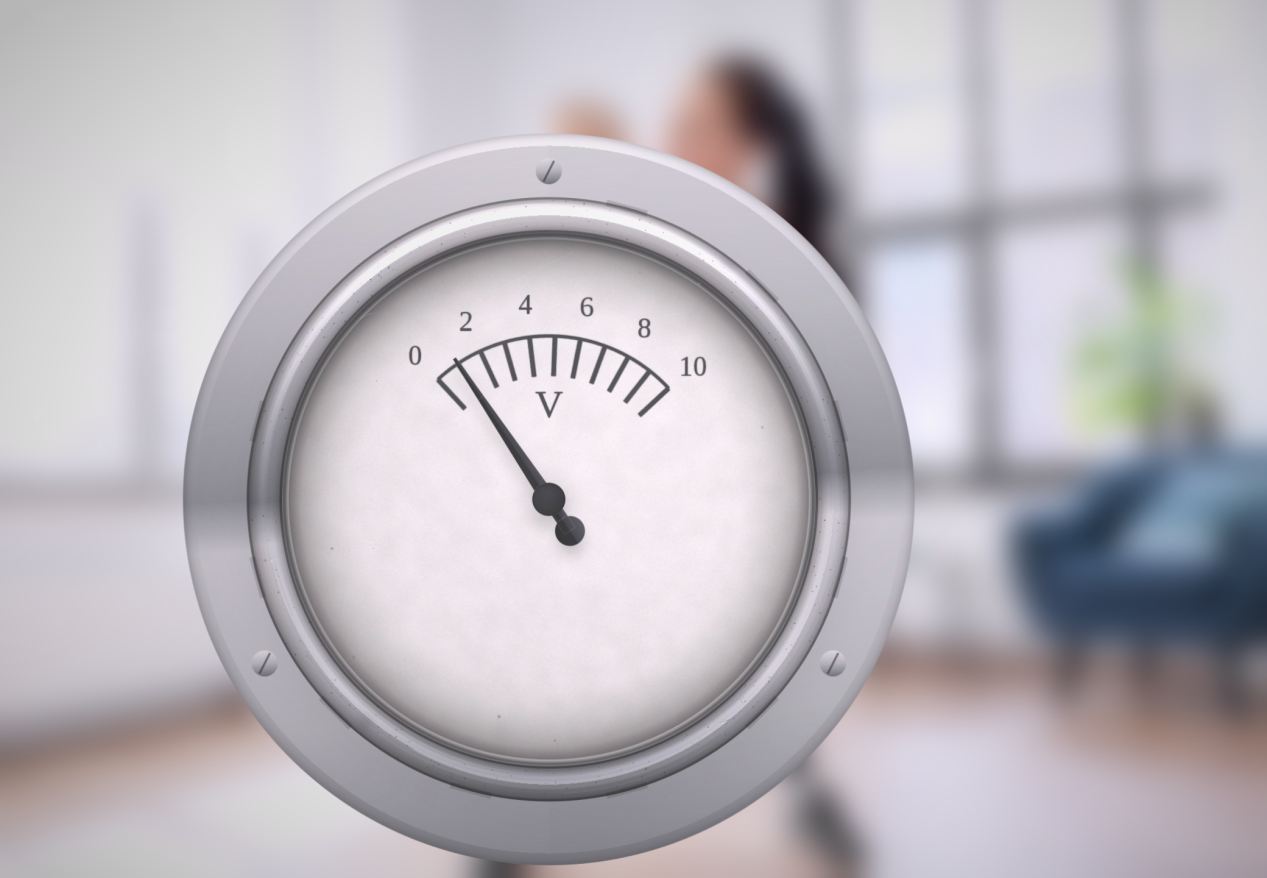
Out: value=1 unit=V
